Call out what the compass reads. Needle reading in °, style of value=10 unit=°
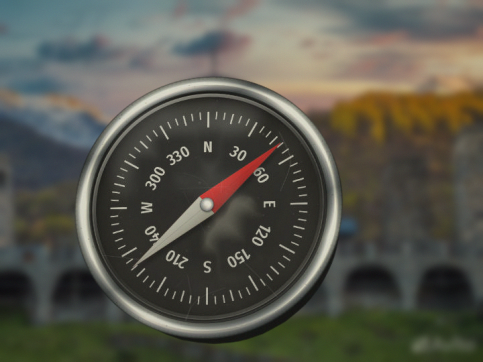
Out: value=50 unit=°
